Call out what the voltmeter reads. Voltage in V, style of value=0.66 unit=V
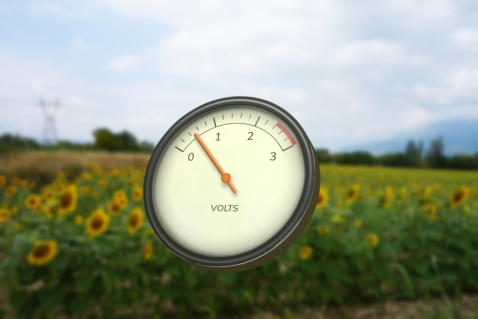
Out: value=0.5 unit=V
